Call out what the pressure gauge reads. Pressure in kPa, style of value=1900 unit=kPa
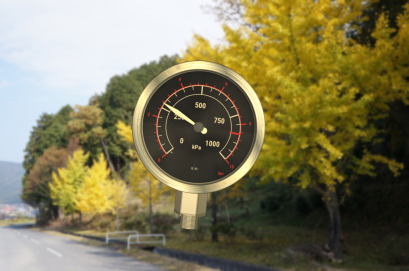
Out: value=275 unit=kPa
